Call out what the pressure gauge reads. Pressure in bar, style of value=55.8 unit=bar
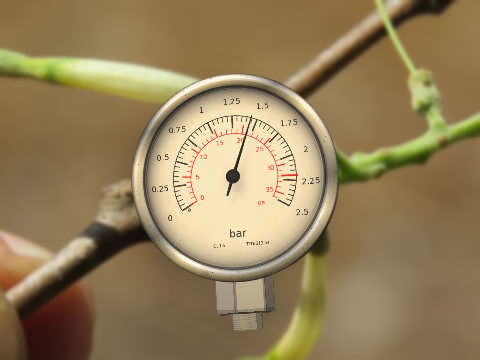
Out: value=1.45 unit=bar
